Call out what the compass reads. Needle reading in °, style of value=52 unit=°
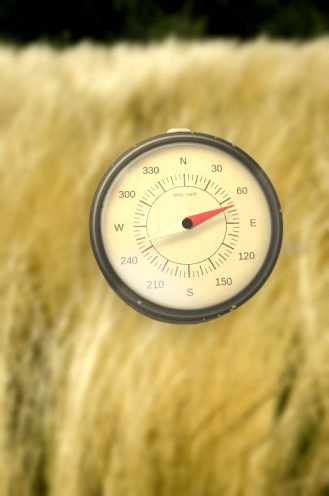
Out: value=70 unit=°
